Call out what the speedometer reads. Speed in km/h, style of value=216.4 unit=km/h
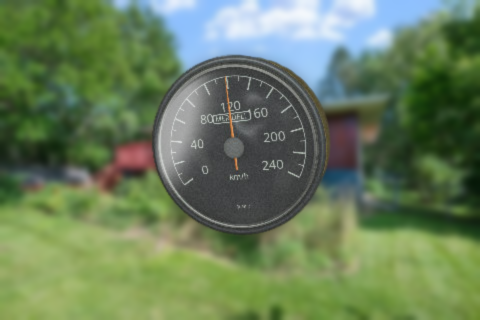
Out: value=120 unit=km/h
